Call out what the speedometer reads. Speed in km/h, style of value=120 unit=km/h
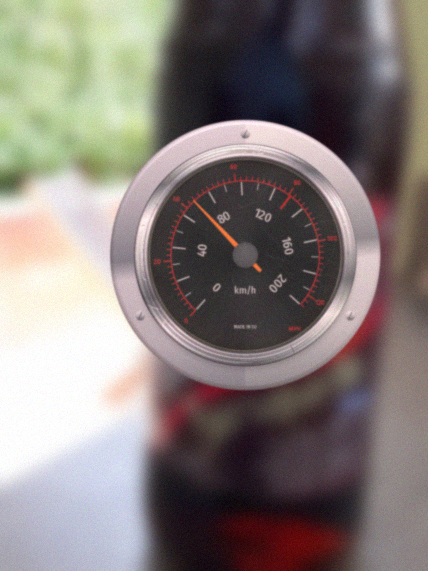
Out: value=70 unit=km/h
